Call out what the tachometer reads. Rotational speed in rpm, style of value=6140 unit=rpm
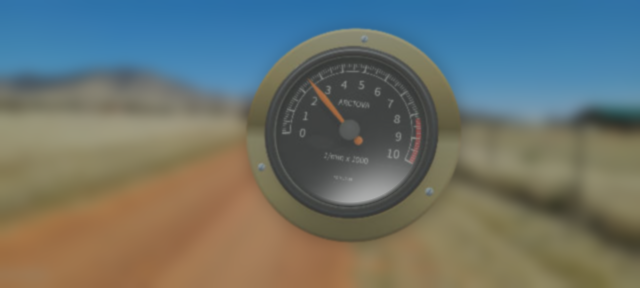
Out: value=2500 unit=rpm
